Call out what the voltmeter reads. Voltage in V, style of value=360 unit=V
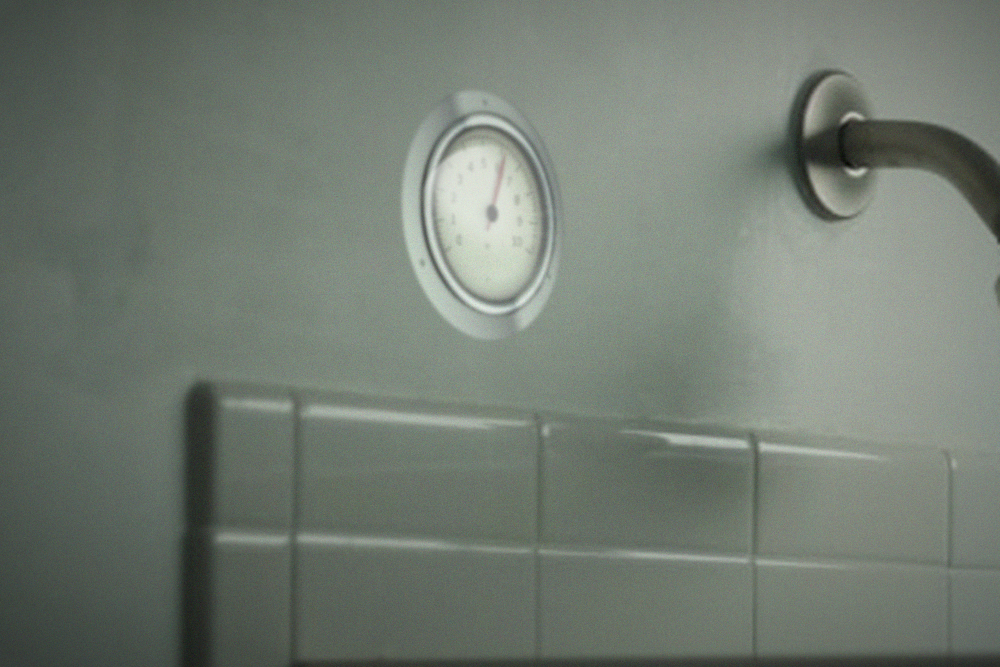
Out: value=6 unit=V
